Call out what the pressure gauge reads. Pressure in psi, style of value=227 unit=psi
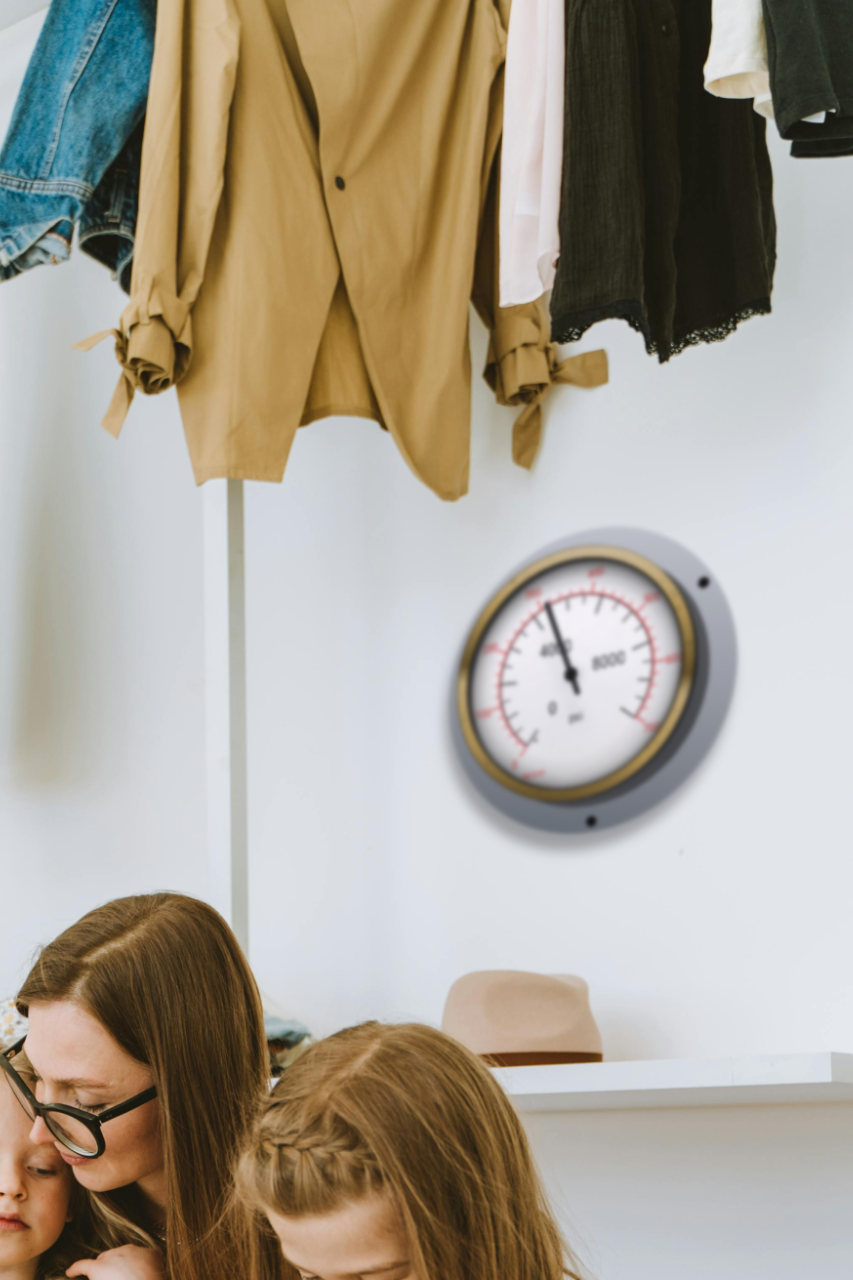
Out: value=4500 unit=psi
